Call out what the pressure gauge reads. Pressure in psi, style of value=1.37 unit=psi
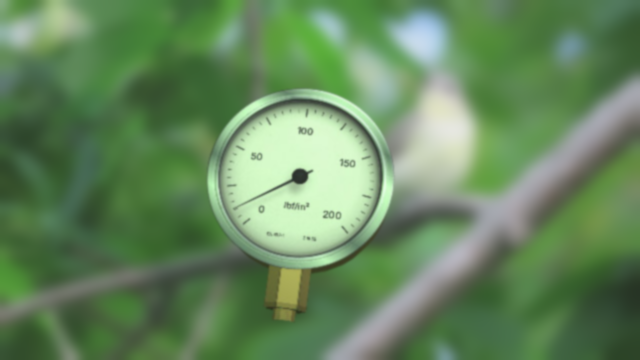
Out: value=10 unit=psi
